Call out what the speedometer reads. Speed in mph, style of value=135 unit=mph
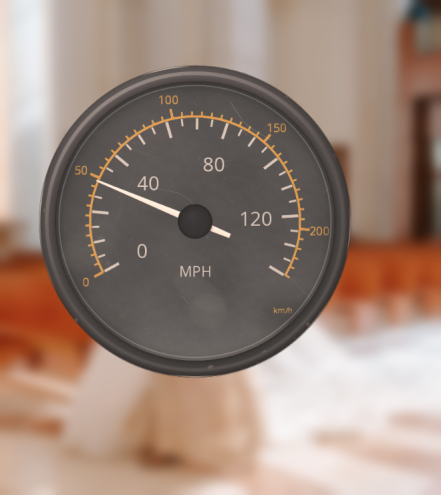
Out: value=30 unit=mph
